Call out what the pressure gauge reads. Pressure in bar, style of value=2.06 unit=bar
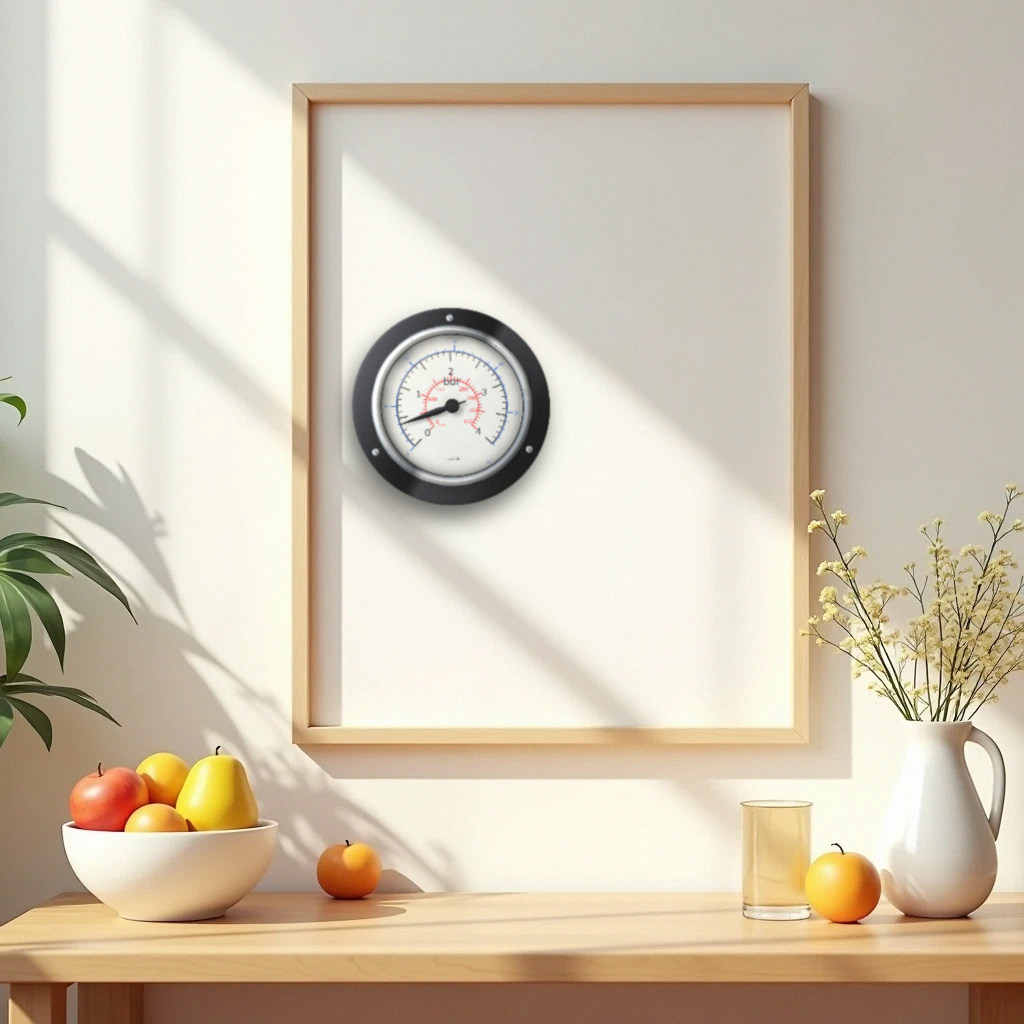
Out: value=0.4 unit=bar
